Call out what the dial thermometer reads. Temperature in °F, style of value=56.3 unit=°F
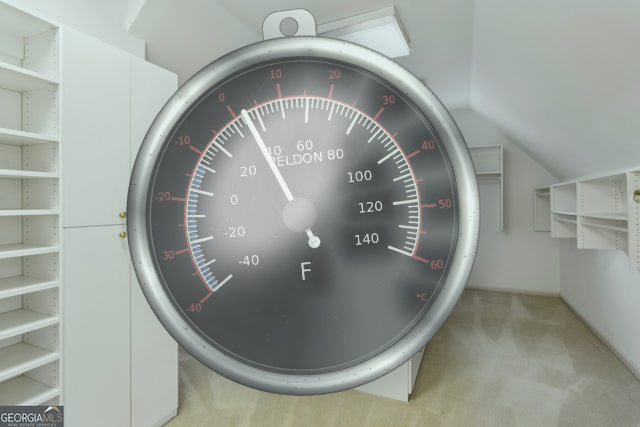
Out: value=36 unit=°F
